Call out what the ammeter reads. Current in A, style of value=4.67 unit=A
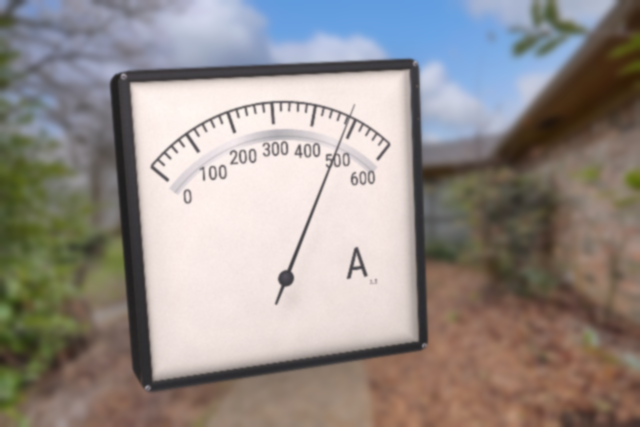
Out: value=480 unit=A
